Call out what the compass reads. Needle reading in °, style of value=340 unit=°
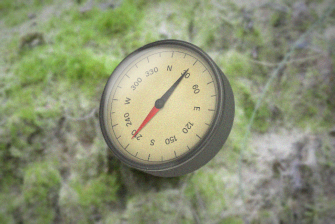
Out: value=210 unit=°
